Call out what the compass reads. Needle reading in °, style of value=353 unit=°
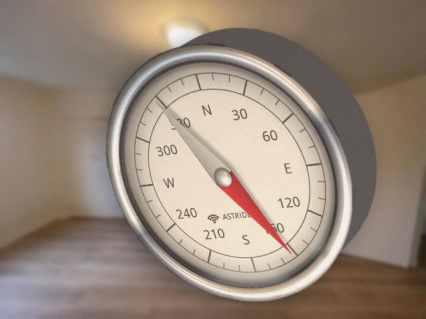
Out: value=150 unit=°
